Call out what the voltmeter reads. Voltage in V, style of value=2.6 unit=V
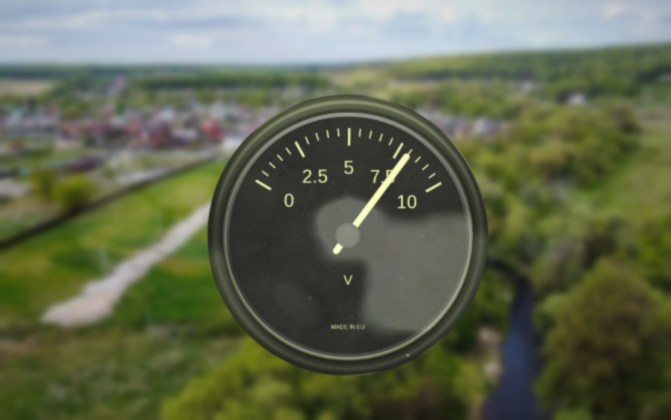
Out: value=8 unit=V
